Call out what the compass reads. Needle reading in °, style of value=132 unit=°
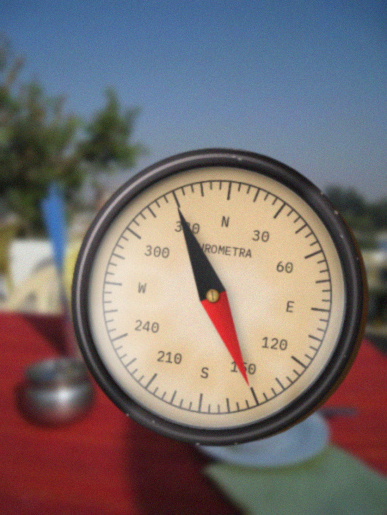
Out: value=150 unit=°
